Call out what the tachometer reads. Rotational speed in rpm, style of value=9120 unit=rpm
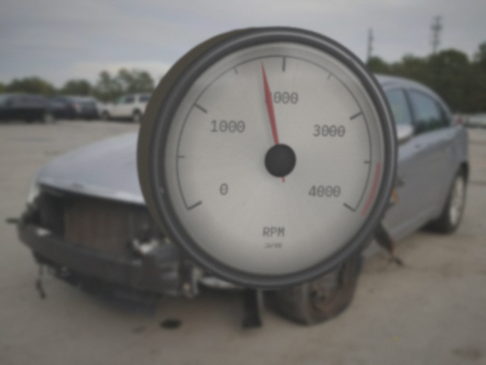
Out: value=1750 unit=rpm
